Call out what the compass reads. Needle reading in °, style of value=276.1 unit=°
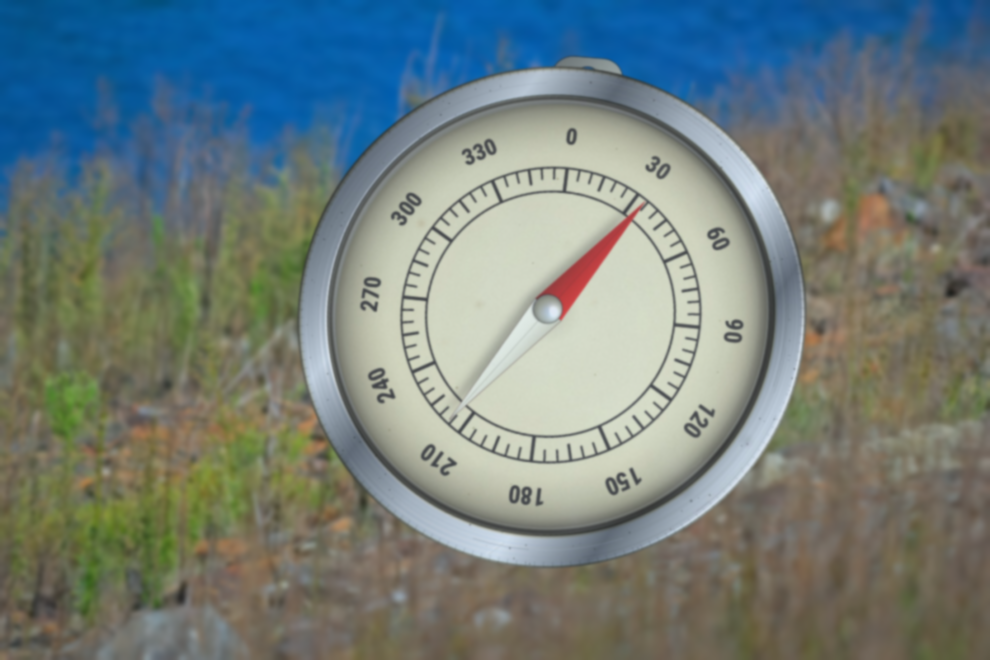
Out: value=35 unit=°
